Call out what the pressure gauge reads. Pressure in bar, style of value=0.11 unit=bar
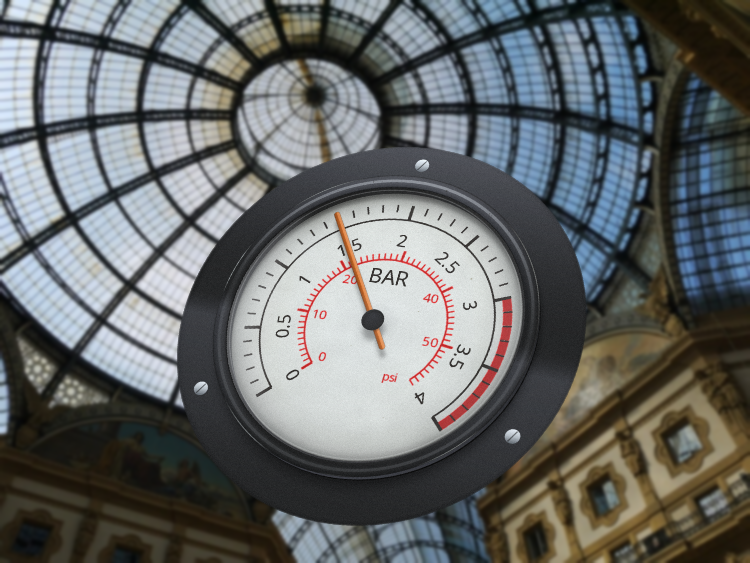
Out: value=1.5 unit=bar
